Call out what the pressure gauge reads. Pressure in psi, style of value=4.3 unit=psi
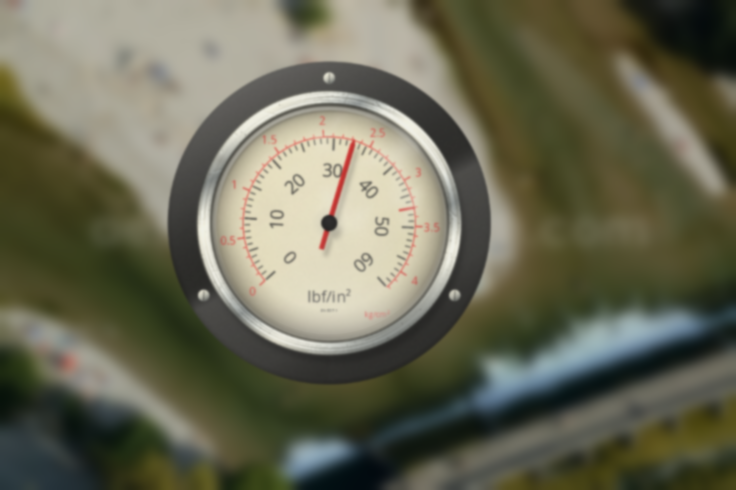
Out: value=33 unit=psi
